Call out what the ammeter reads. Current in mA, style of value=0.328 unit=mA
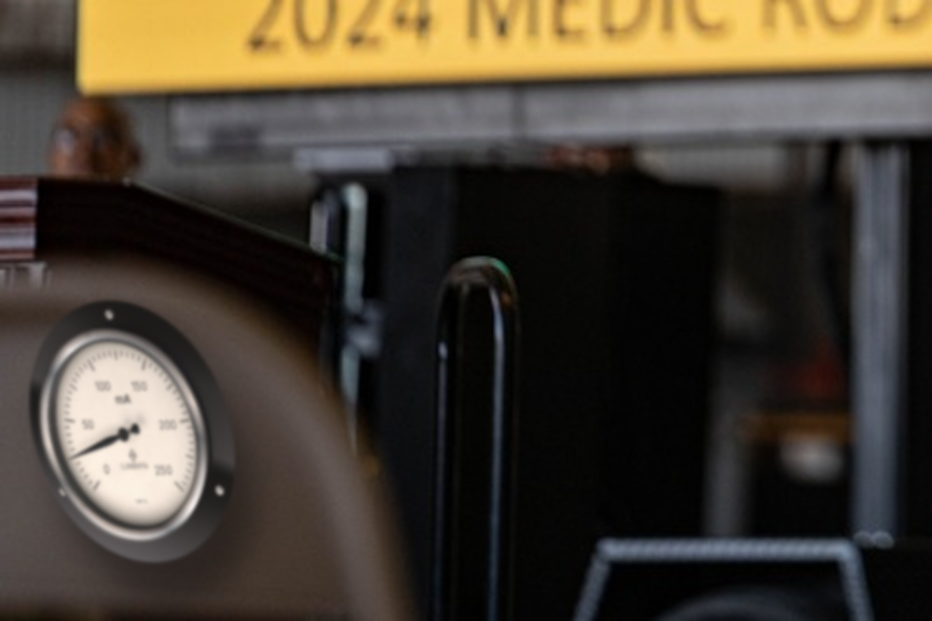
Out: value=25 unit=mA
